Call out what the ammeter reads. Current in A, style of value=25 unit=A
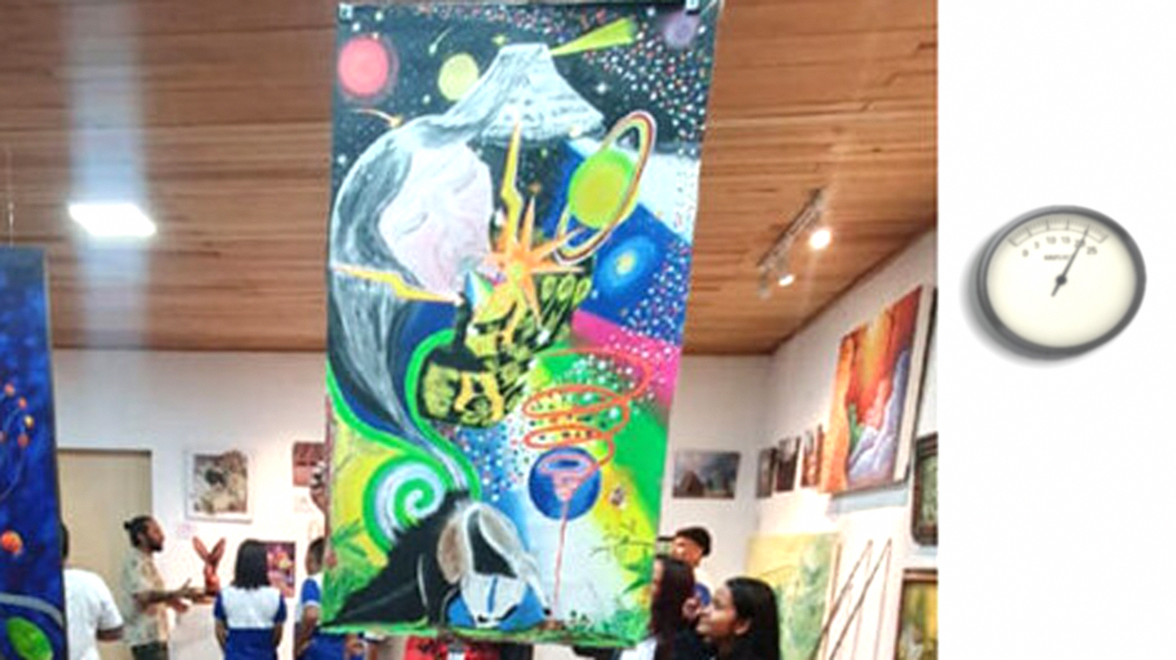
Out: value=20 unit=A
